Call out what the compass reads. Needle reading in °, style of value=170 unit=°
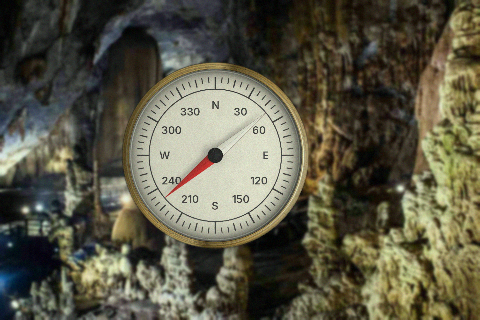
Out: value=230 unit=°
